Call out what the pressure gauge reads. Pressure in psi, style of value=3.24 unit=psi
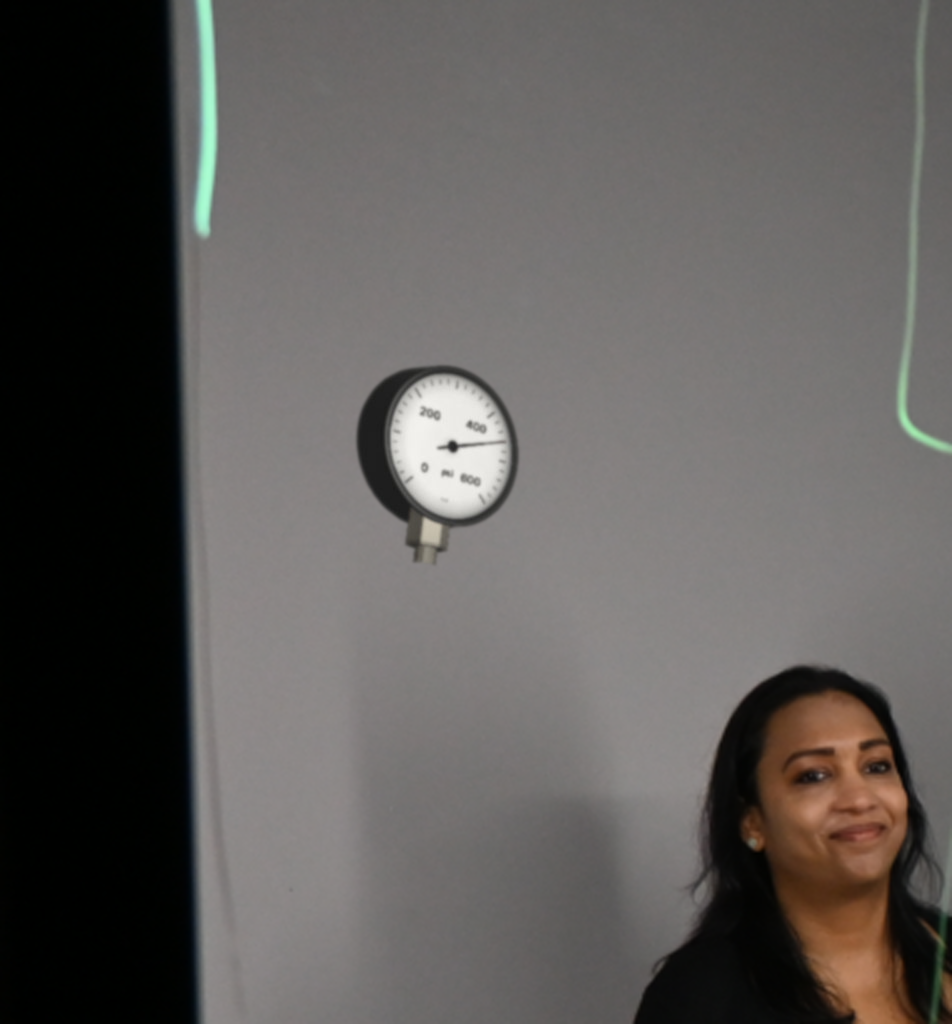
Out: value=460 unit=psi
